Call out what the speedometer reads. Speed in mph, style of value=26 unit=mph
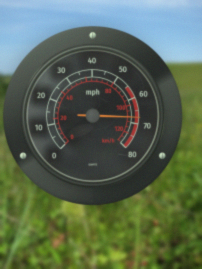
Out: value=67.5 unit=mph
